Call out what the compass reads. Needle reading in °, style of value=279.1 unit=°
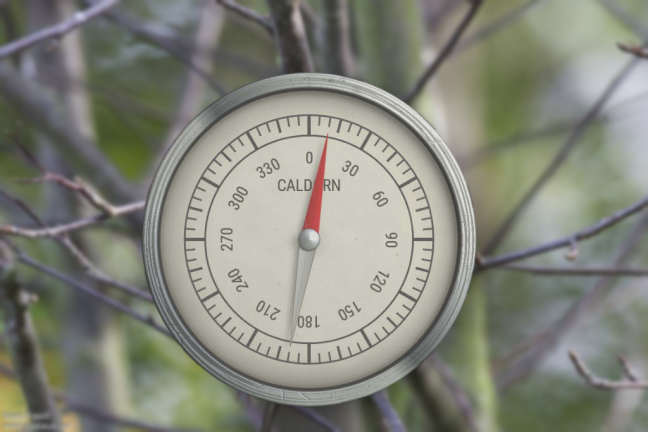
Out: value=10 unit=°
